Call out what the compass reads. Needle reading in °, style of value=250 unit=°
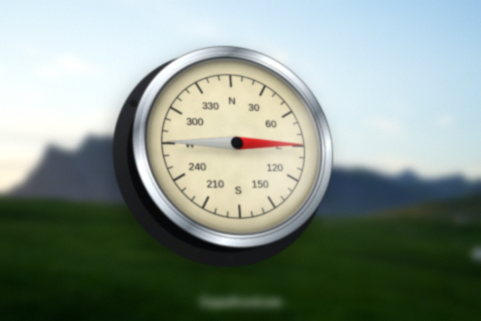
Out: value=90 unit=°
